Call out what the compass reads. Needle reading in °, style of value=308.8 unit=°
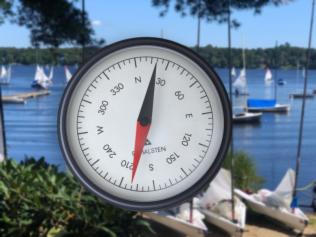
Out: value=200 unit=°
